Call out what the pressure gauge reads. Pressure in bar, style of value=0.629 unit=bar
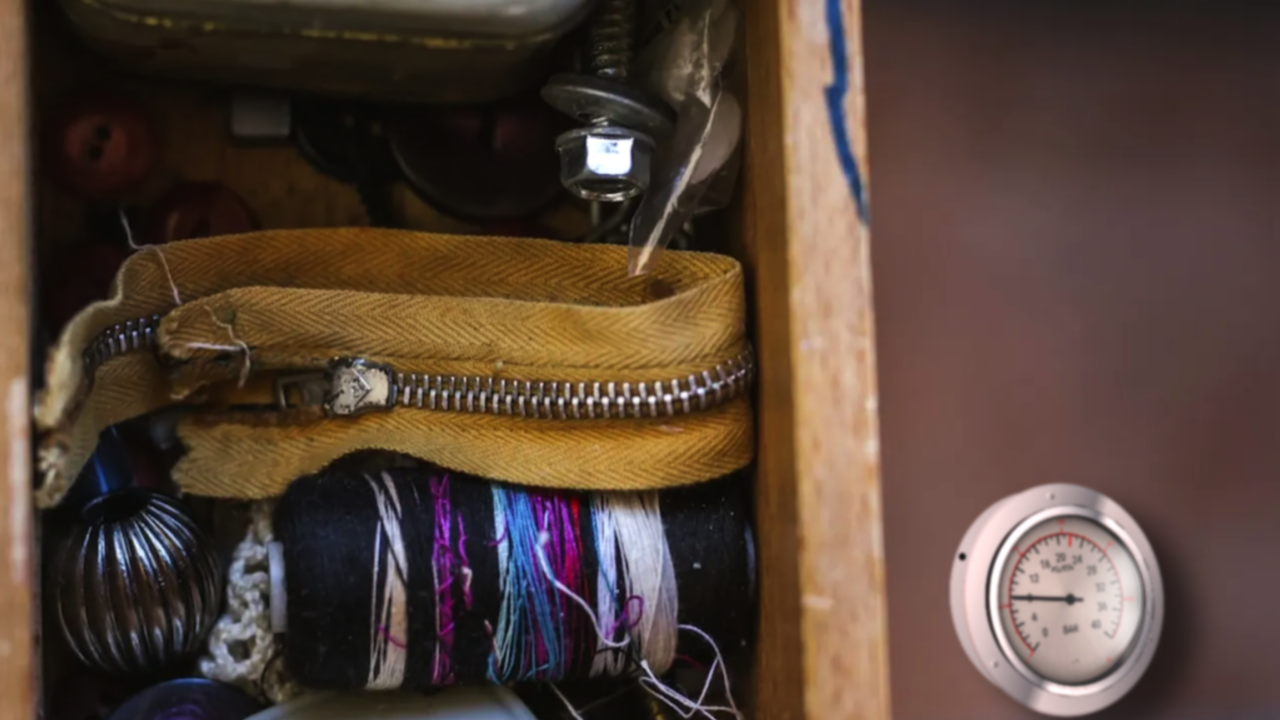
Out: value=8 unit=bar
